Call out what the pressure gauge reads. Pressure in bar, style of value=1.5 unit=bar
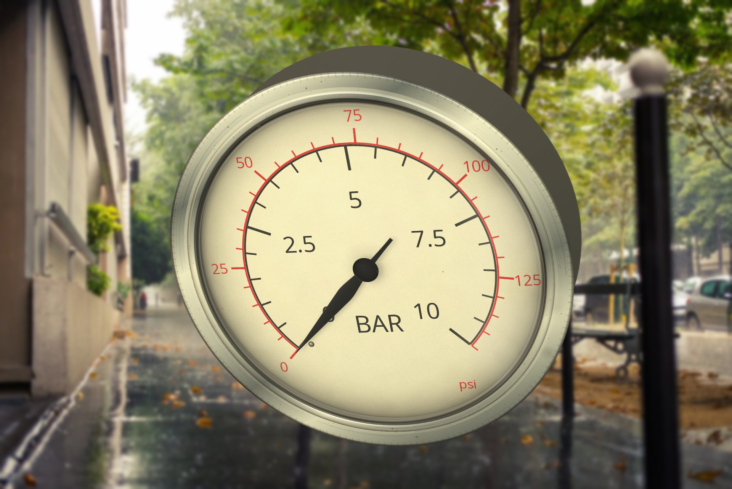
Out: value=0 unit=bar
